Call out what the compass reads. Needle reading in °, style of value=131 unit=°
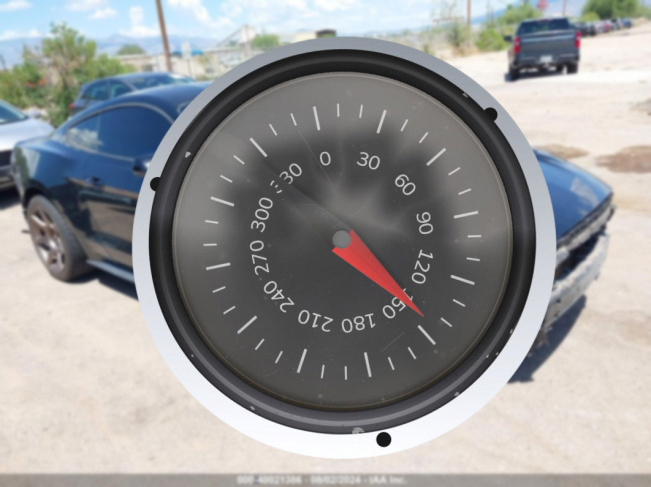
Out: value=145 unit=°
